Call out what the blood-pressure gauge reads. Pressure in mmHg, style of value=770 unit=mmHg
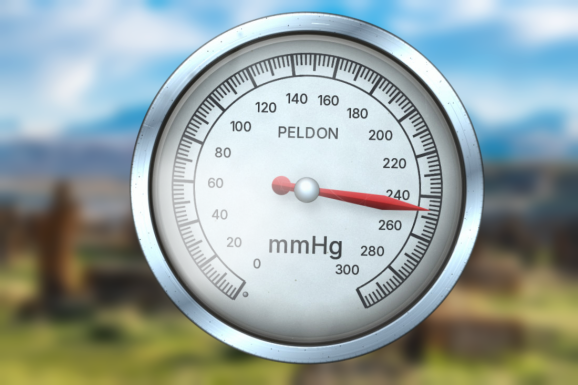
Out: value=246 unit=mmHg
